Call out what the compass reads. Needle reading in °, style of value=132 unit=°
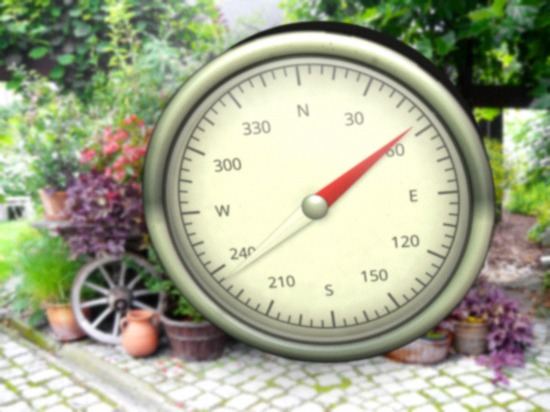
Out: value=55 unit=°
